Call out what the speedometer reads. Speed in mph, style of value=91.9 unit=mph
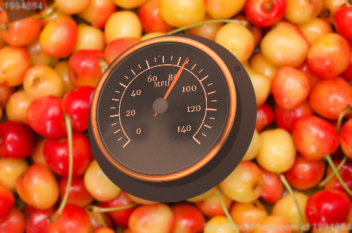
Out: value=85 unit=mph
